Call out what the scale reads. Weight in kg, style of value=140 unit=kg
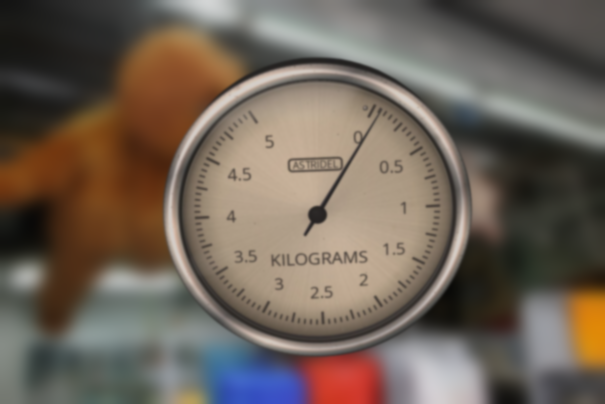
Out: value=0.05 unit=kg
